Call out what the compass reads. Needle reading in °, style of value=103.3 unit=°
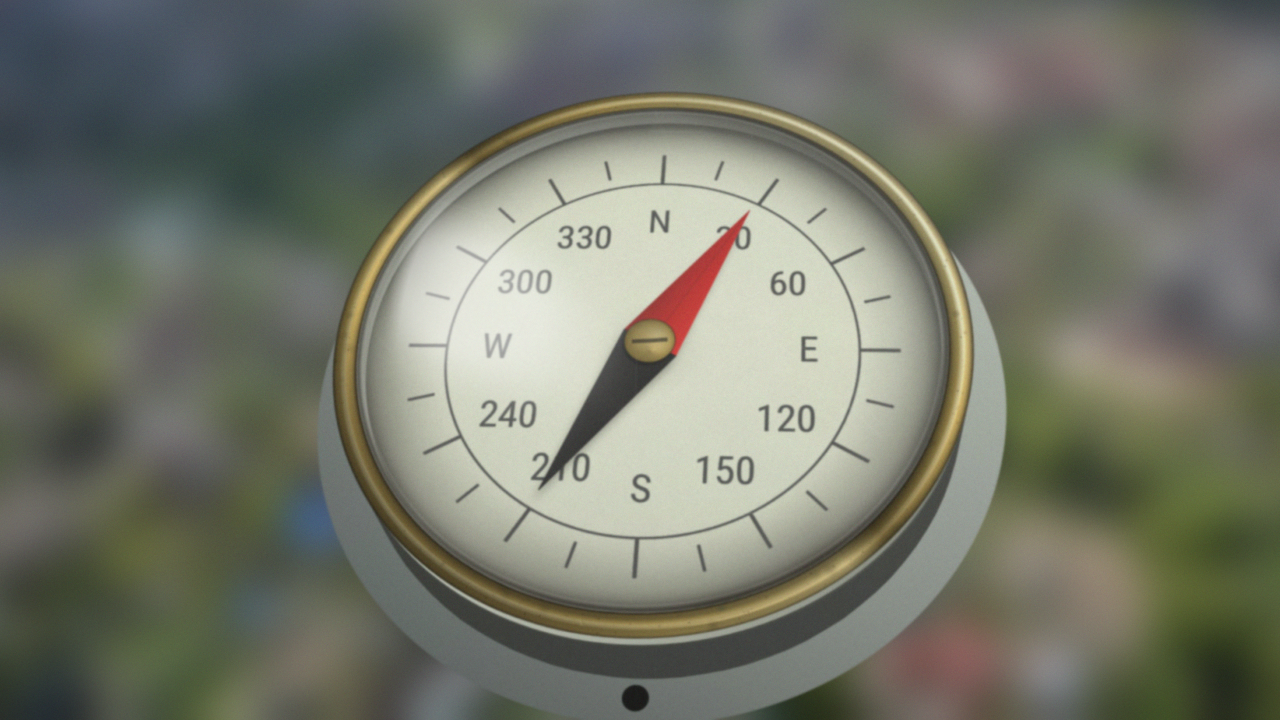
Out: value=30 unit=°
